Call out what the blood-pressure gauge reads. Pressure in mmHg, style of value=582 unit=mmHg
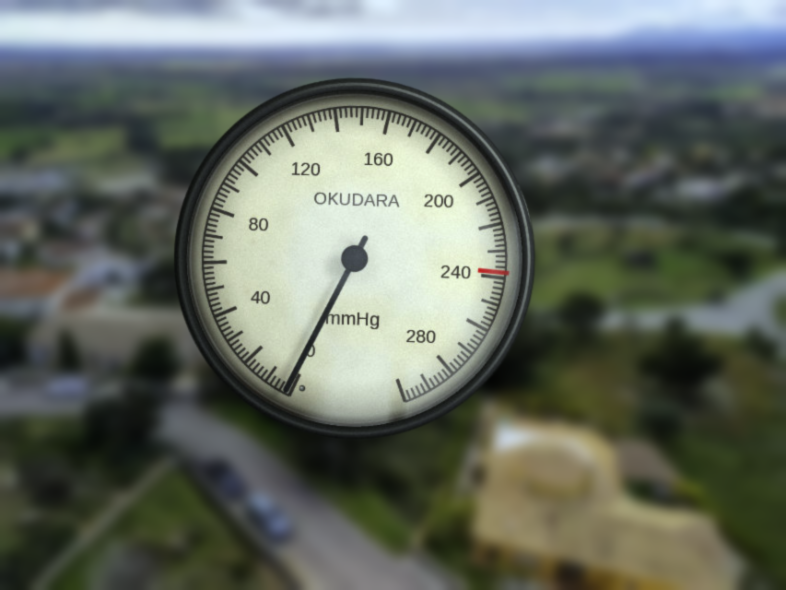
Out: value=2 unit=mmHg
